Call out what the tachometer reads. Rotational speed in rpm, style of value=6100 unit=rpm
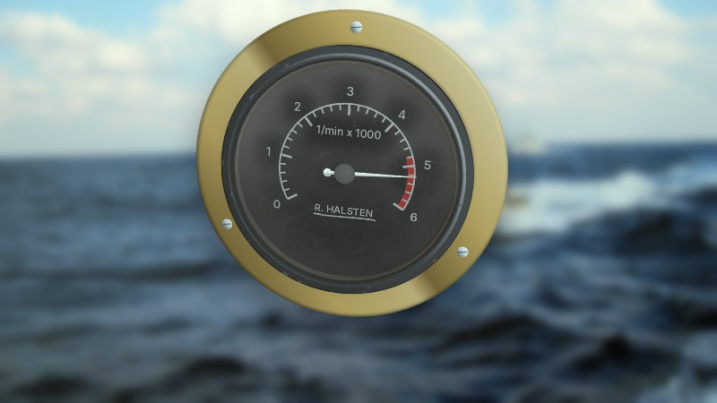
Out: value=5200 unit=rpm
